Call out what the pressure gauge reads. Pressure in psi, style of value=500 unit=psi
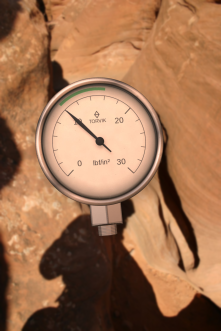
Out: value=10 unit=psi
